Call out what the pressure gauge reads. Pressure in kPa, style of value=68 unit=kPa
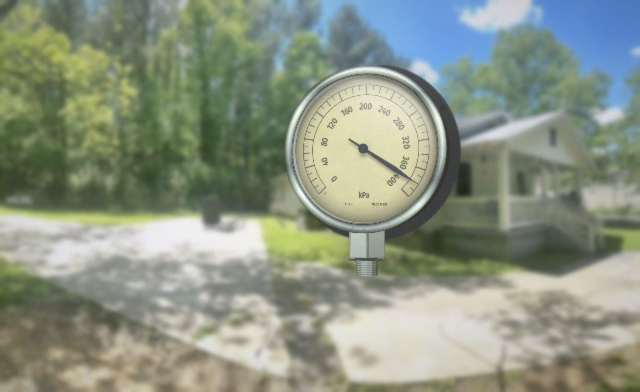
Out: value=380 unit=kPa
